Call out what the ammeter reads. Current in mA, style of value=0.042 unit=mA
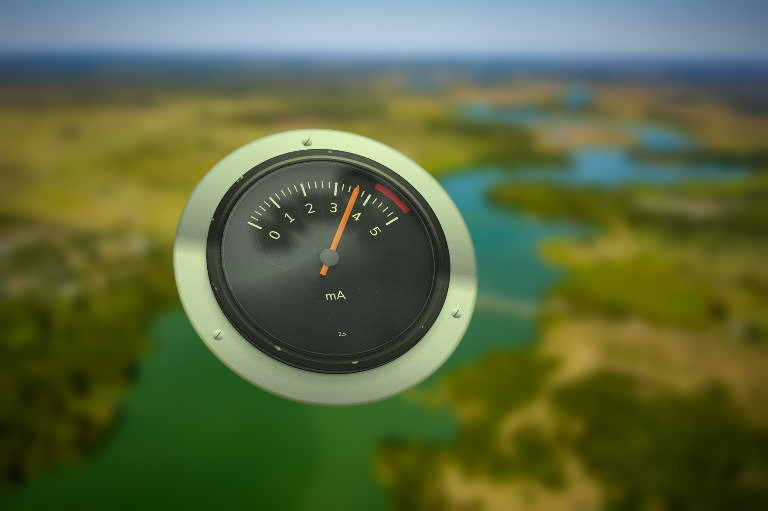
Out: value=3.6 unit=mA
